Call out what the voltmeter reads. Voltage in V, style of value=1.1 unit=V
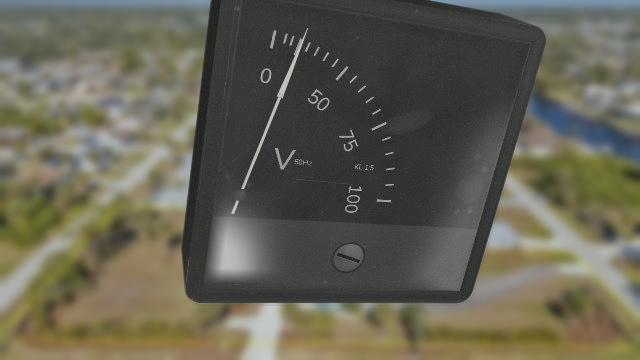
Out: value=25 unit=V
